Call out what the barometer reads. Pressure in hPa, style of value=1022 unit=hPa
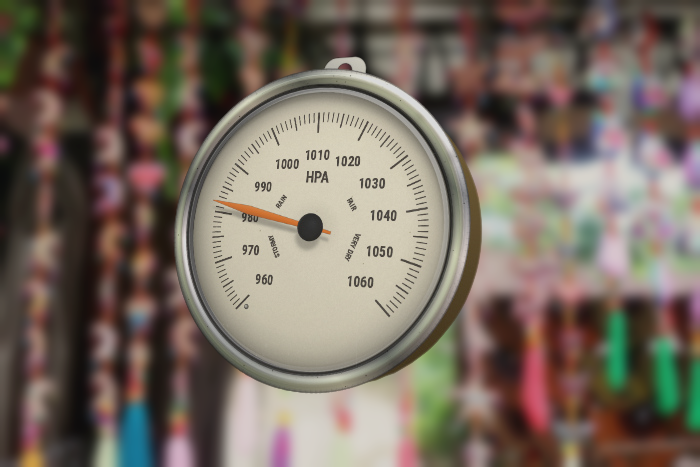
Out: value=982 unit=hPa
